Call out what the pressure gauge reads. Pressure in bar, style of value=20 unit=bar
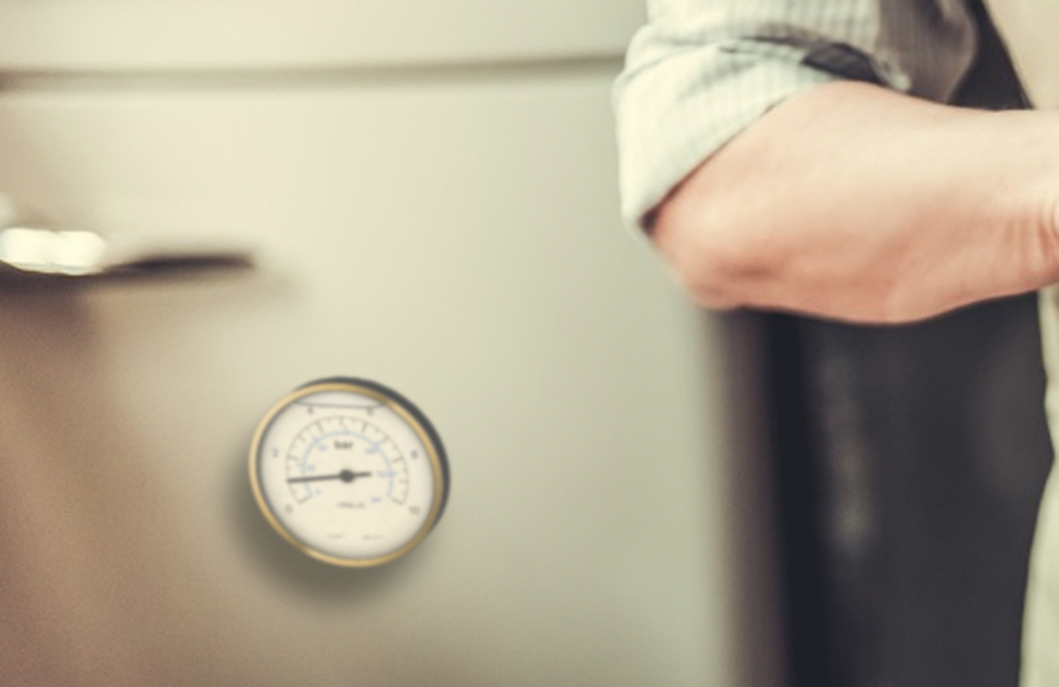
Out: value=1 unit=bar
